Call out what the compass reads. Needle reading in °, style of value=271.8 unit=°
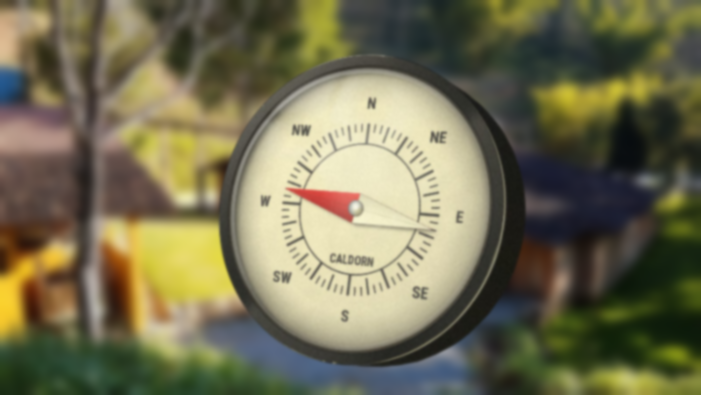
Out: value=280 unit=°
